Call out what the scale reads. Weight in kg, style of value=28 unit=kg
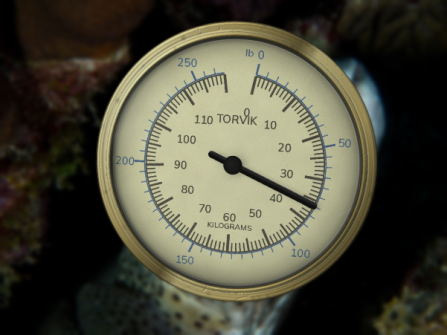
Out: value=36 unit=kg
